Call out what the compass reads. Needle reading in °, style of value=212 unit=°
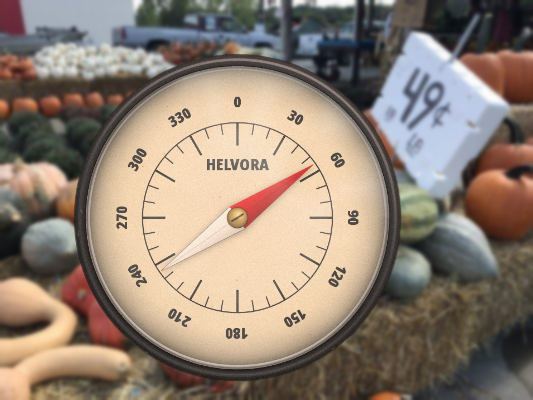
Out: value=55 unit=°
